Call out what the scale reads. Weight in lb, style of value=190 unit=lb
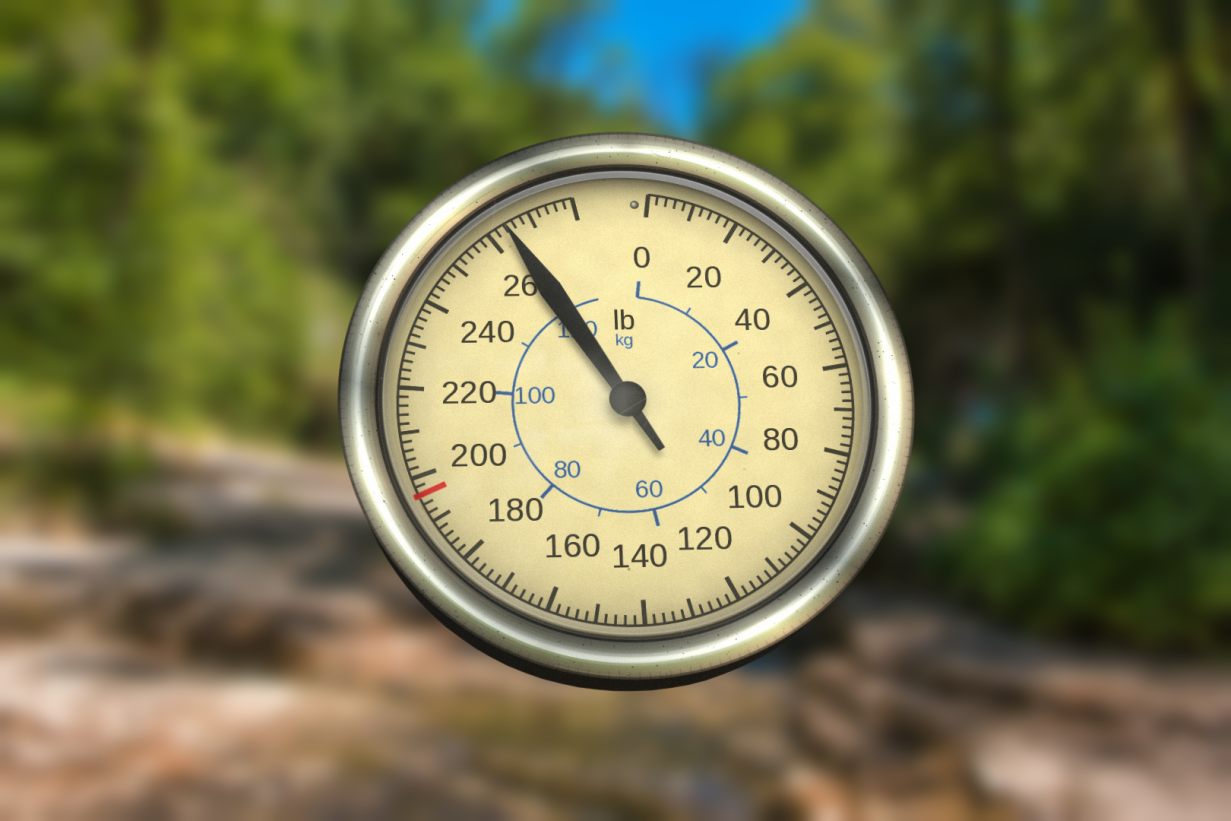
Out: value=264 unit=lb
